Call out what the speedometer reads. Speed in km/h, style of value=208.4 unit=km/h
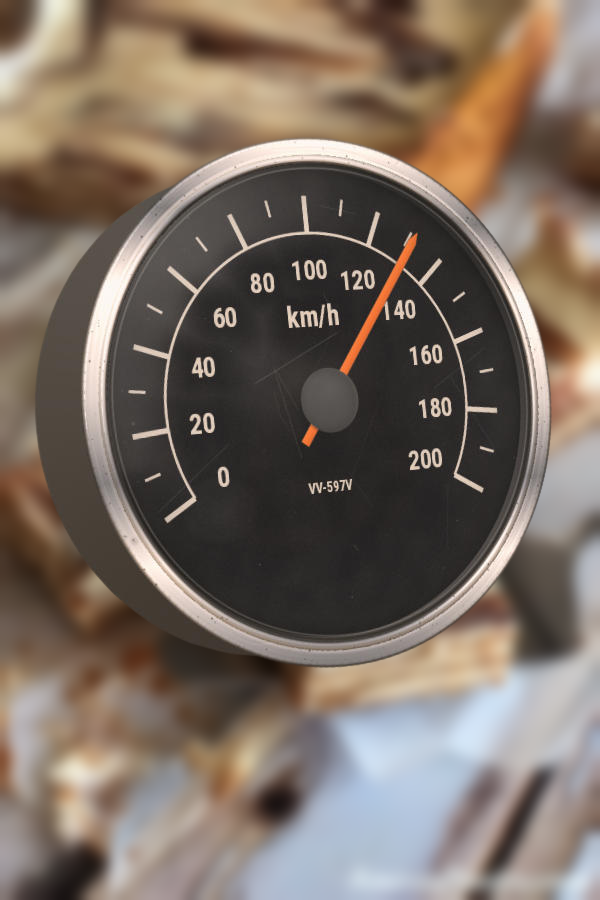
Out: value=130 unit=km/h
